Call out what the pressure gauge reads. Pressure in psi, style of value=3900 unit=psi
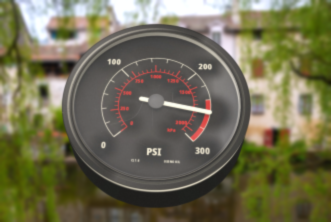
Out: value=260 unit=psi
